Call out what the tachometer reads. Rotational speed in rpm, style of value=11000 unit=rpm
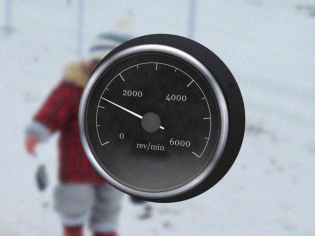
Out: value=1250 unit=rpm
